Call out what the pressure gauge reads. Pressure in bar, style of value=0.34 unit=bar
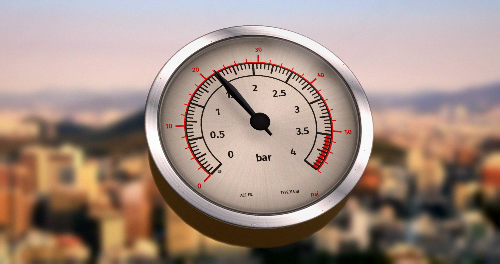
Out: value=1.5 unit=bar
